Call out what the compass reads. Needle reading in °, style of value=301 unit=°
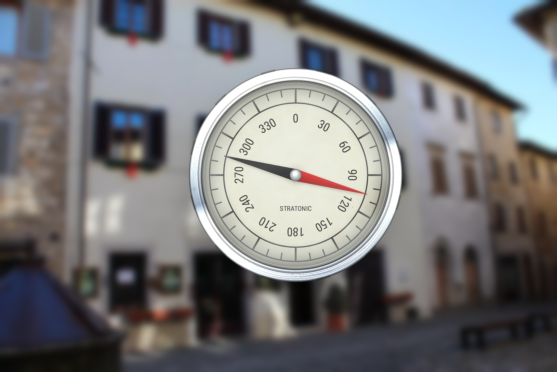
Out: value=105 unit=°
